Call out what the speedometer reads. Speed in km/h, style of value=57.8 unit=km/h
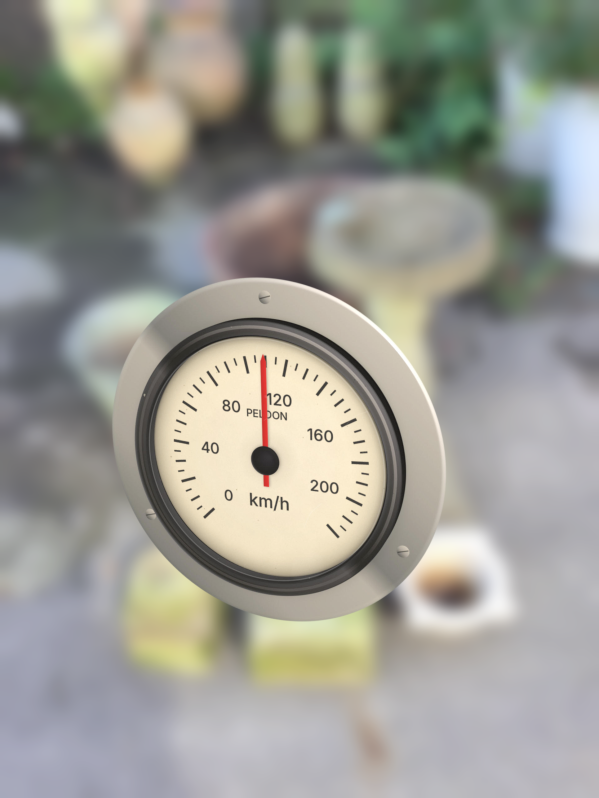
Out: value=110 unit=km/h
